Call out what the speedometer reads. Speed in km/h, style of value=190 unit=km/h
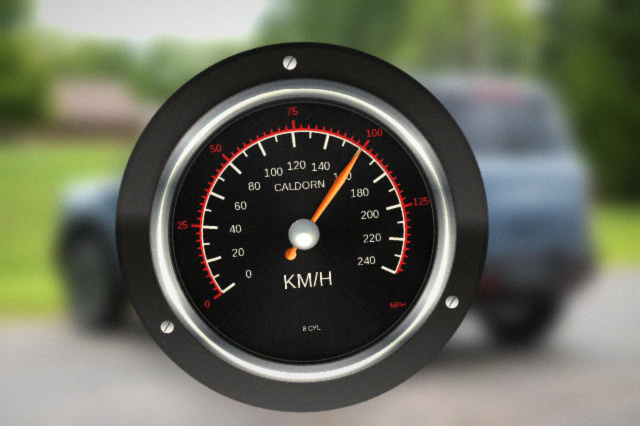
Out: value=160 unit=km/h
